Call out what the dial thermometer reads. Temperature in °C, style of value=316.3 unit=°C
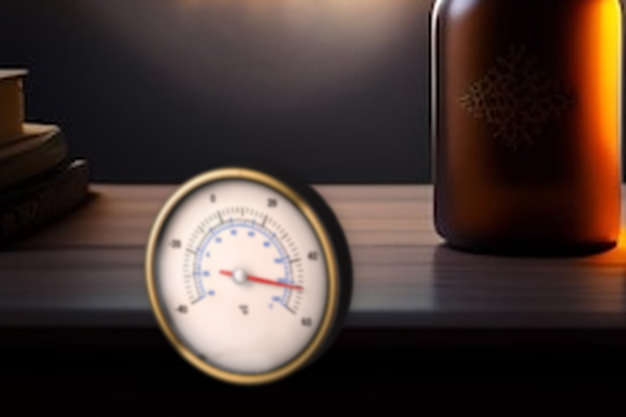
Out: value=50 unit=°C
